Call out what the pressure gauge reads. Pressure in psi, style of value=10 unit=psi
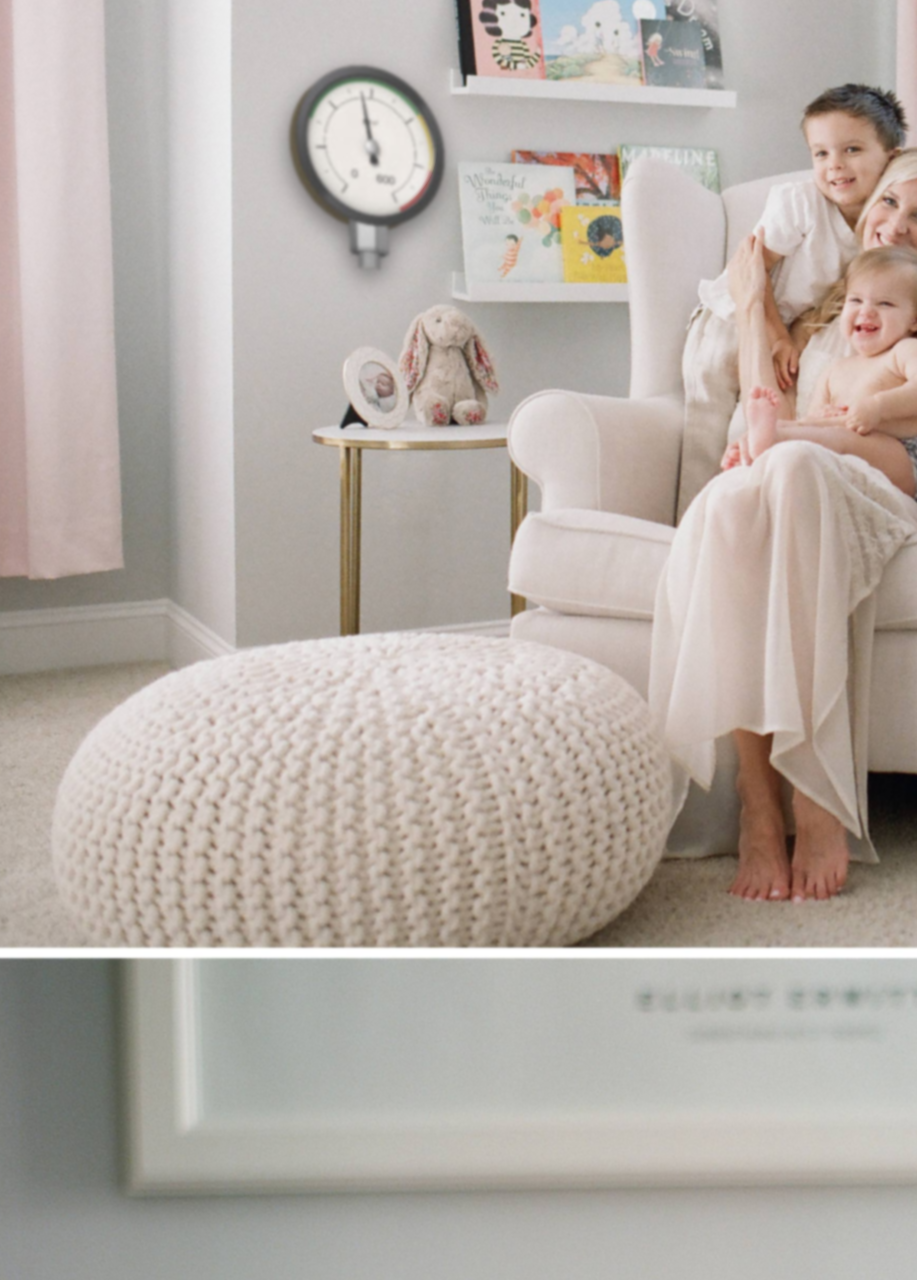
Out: value=275 unit=psi
